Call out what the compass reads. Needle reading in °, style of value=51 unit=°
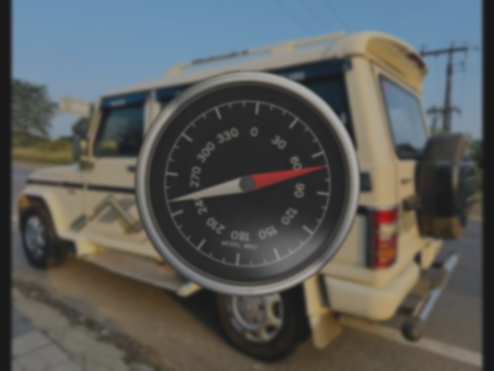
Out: value=70 unit=°
